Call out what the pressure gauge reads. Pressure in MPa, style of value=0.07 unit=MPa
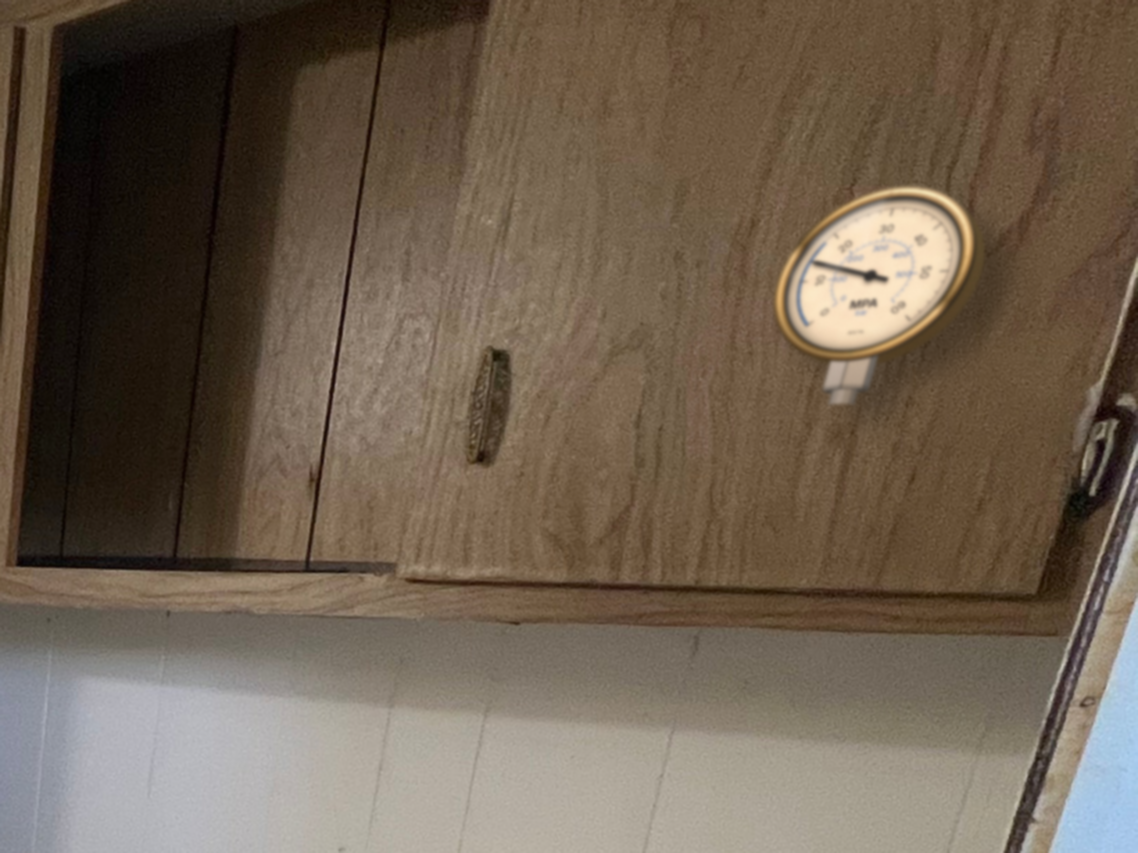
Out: value=14 unit=MPa
